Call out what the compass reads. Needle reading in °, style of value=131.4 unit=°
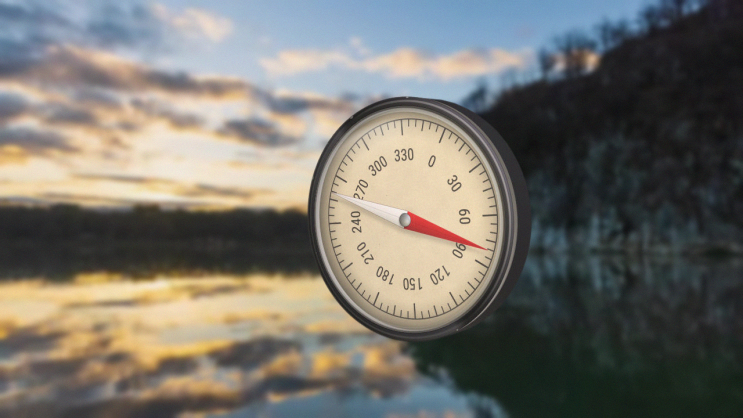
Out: value=80 unit=°
